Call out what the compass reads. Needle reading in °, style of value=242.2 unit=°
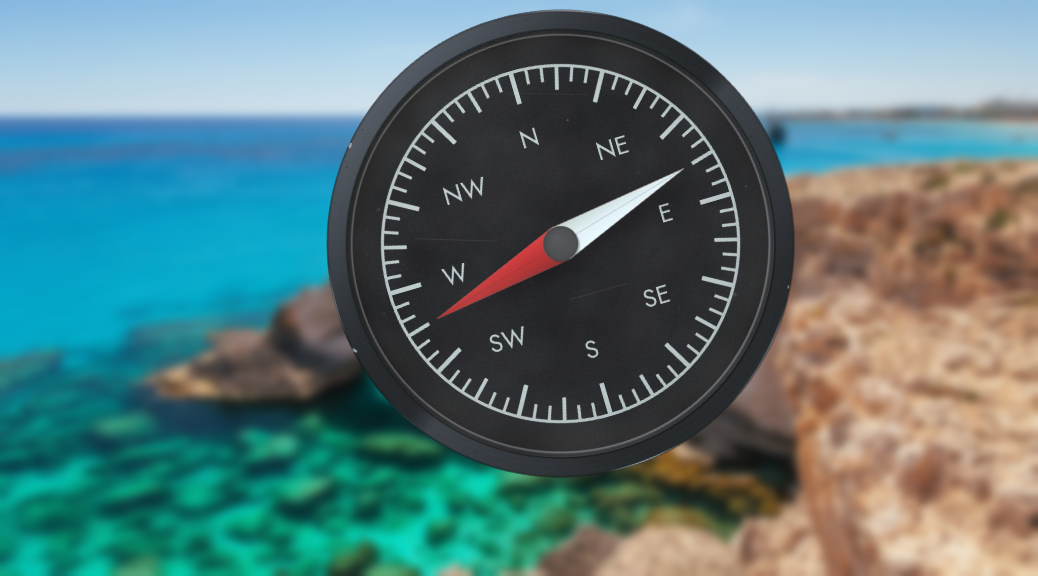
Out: value=255 unit=°
